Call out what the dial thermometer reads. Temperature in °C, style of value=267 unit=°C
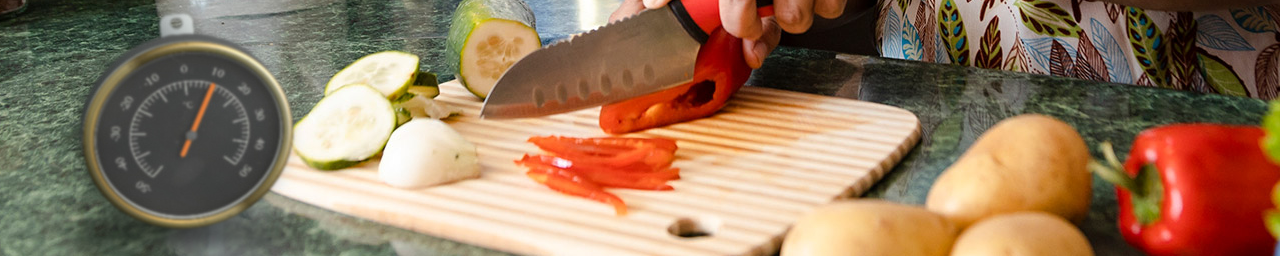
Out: value=10 unit=°C
